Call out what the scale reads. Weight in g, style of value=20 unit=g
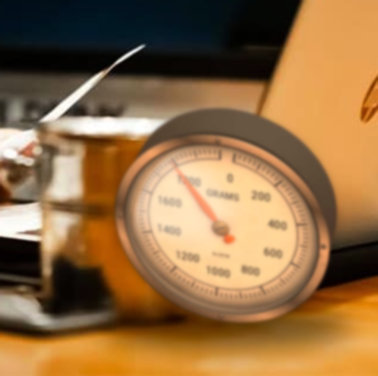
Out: value=1800 unit=g
